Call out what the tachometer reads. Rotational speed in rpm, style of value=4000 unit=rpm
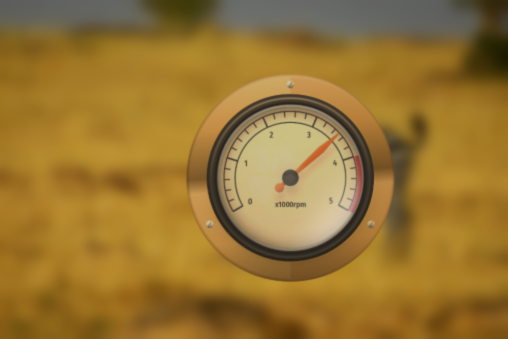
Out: value=3500 unit=rpm
